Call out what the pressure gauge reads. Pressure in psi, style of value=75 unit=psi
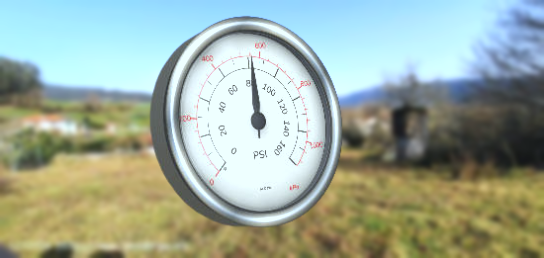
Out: value=80 unit=psi
